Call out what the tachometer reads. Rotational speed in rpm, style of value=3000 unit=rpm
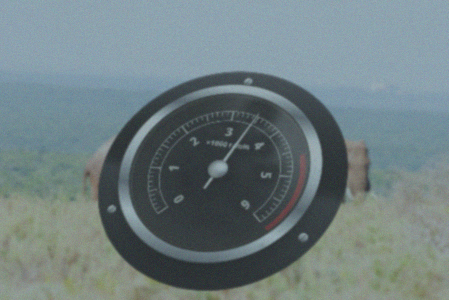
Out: value=3500 unit=rpm
